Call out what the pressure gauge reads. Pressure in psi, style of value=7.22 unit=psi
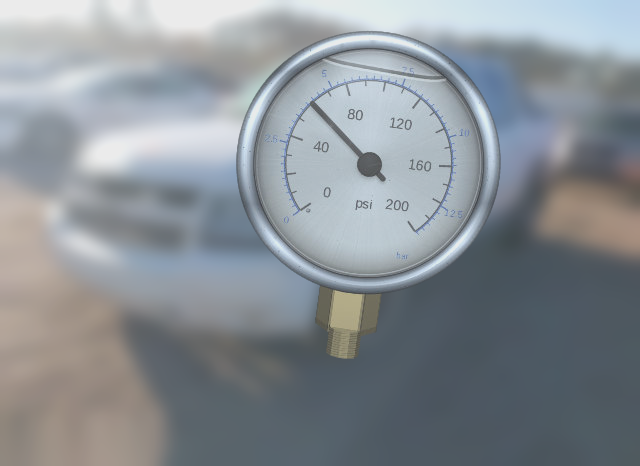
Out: value=60 unit=psi
